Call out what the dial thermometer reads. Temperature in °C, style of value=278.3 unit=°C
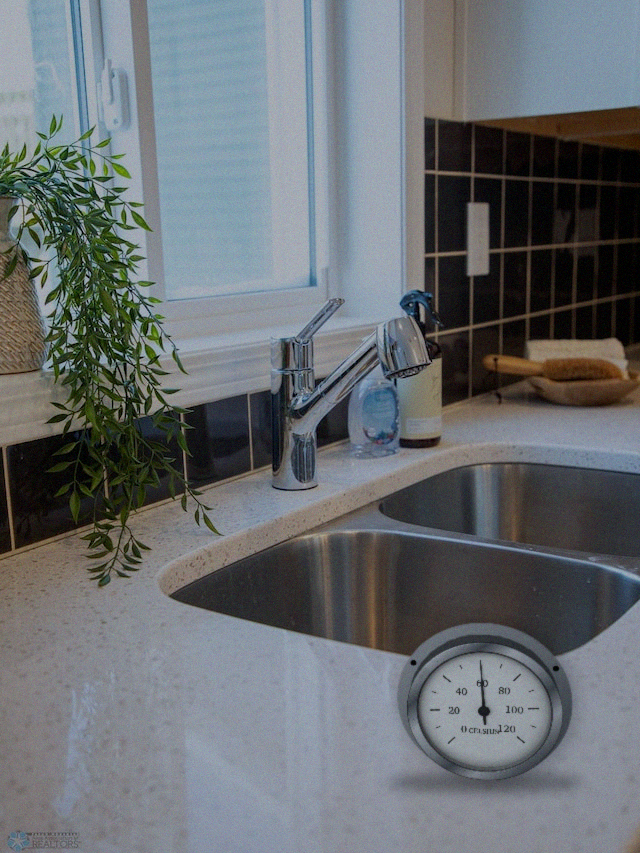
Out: value=60 unit=°C
